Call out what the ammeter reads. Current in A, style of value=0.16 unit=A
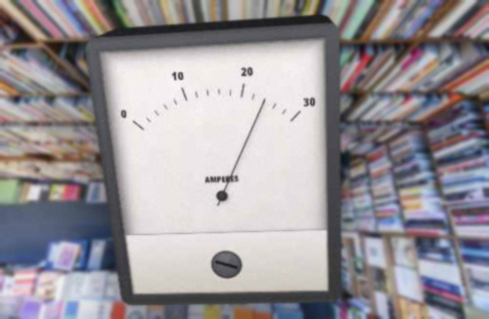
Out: value=24 unit=A
